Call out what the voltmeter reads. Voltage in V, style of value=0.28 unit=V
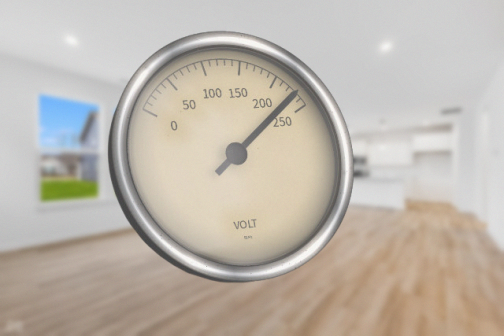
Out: value=230 unit=V
